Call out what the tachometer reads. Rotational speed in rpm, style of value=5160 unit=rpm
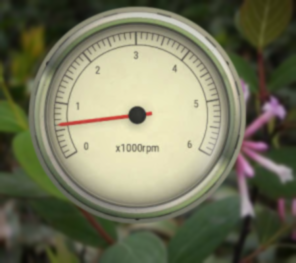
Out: value=600 unit=rpm
